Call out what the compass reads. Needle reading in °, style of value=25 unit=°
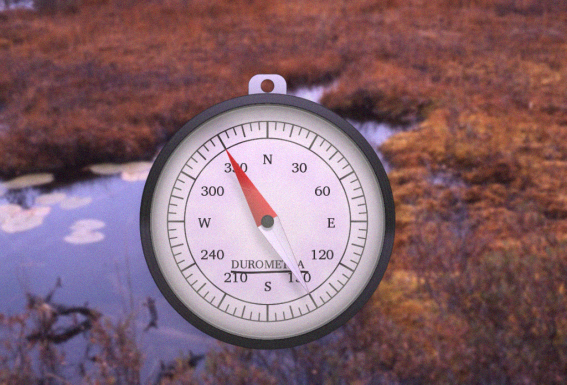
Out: value=330 unit=°
